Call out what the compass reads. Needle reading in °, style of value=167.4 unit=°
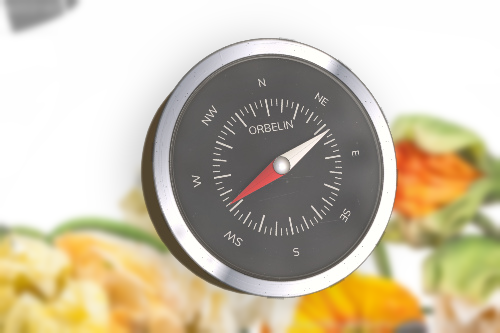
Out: value=245 unit=°
